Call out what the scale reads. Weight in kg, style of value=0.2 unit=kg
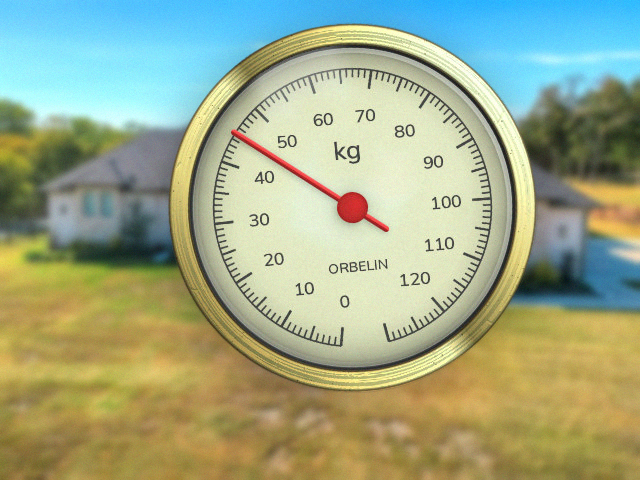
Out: value=45 unit=kg
